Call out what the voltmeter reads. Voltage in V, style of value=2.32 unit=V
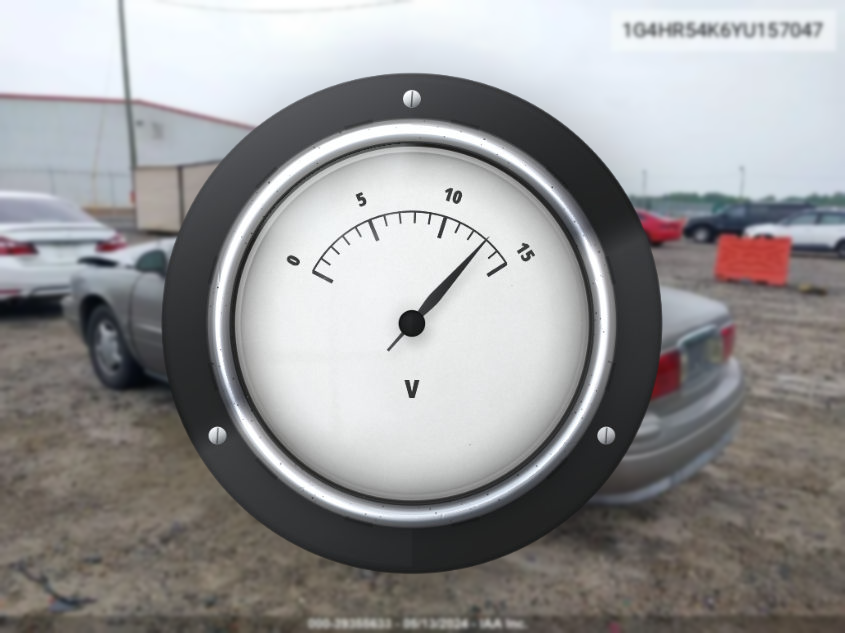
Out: value=13 unit=V
